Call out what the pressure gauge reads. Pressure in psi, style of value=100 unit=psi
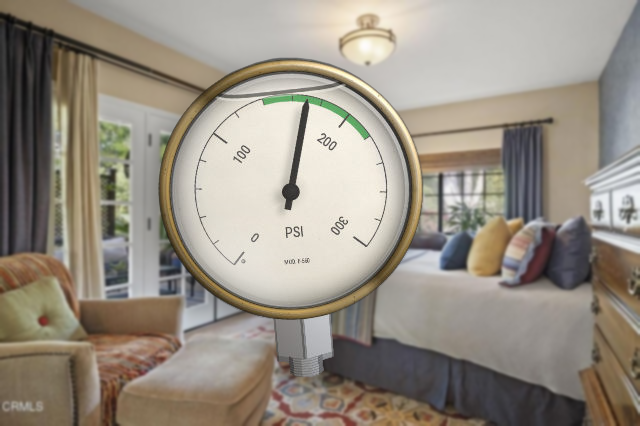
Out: value=170 unit=psi
